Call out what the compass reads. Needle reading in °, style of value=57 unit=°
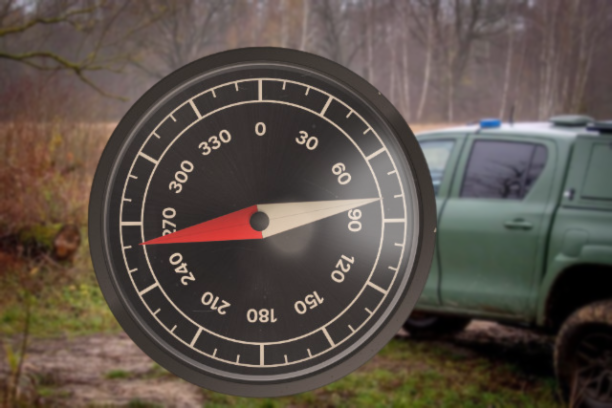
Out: value=260 unit=°
